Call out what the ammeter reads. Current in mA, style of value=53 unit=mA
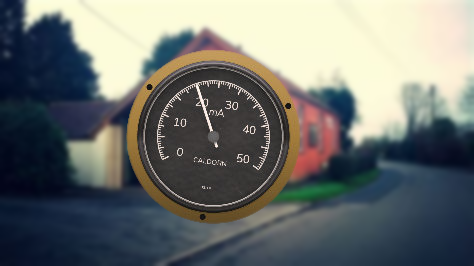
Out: value=20 unit=mA
